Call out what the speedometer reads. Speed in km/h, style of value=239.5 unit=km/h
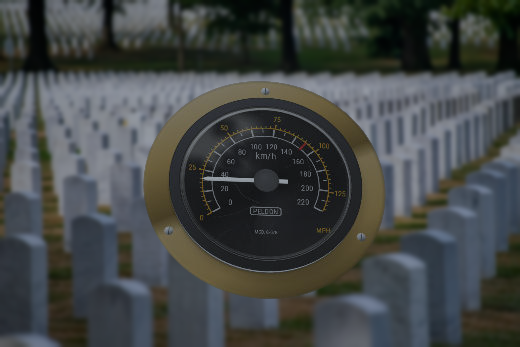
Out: value=30 unit=km/h
